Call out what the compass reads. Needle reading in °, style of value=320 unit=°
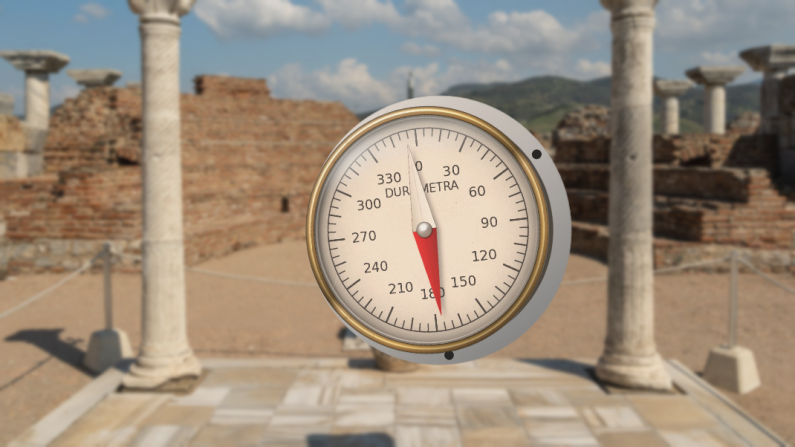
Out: value=175 unit=°
